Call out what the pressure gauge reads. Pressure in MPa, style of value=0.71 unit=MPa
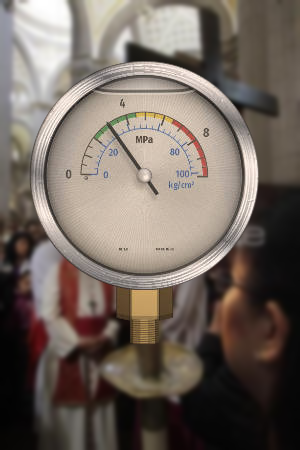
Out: value=3 unit=MPa
